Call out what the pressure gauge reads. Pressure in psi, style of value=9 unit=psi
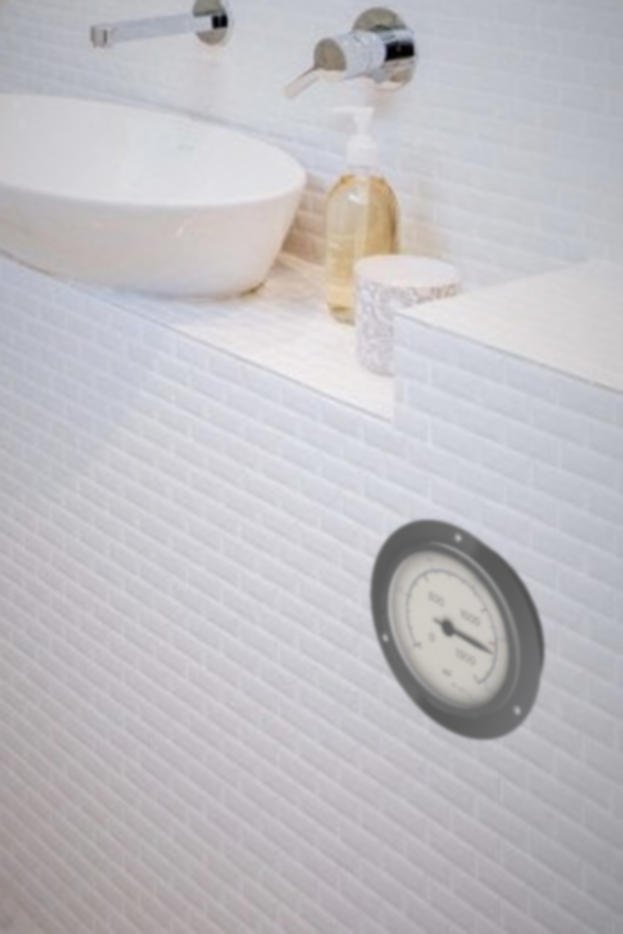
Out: value=1250 unit=psi
